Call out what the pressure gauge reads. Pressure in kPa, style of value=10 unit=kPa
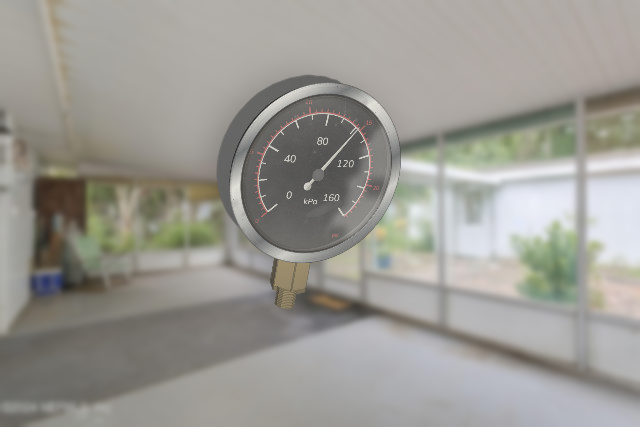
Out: value=100 unit=kPa
